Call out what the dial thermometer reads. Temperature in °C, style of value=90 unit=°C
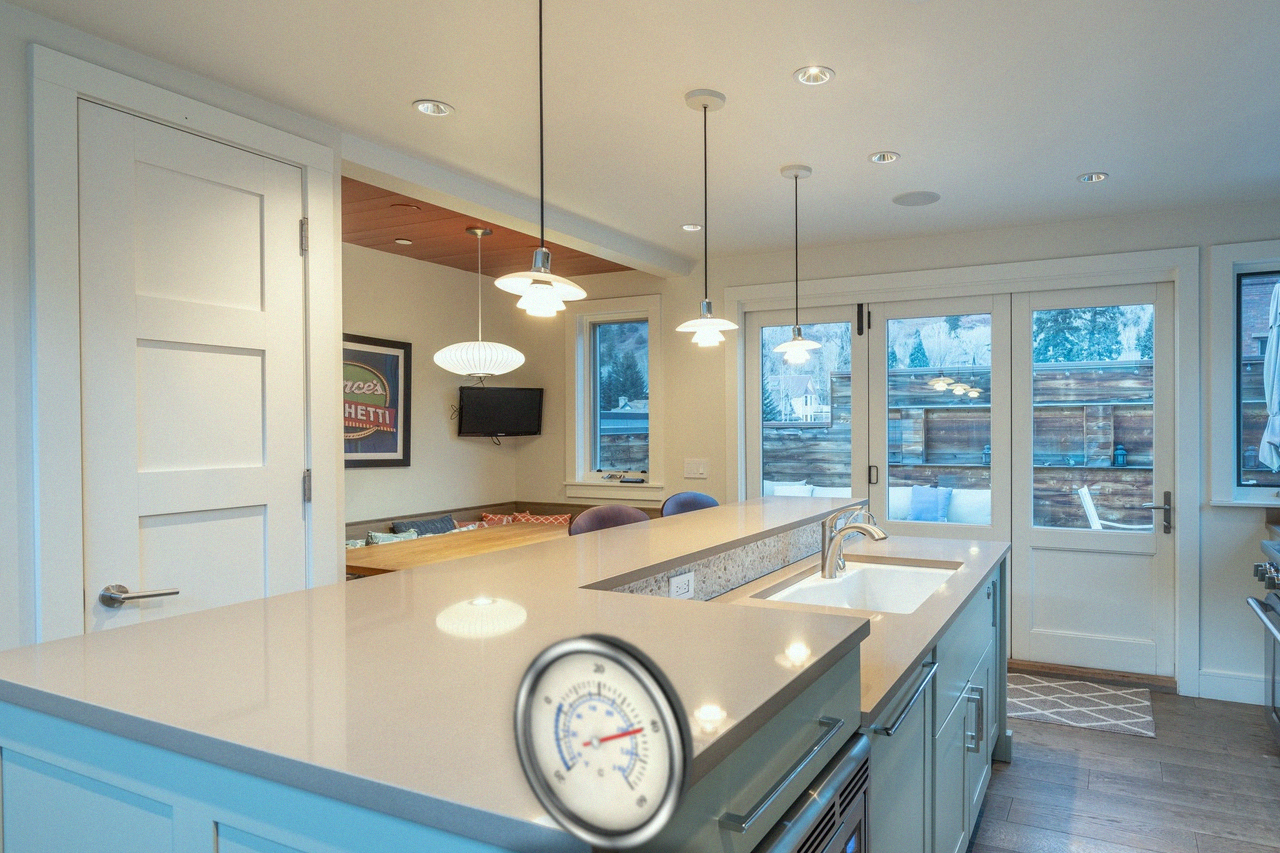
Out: value=40 unit=°C
